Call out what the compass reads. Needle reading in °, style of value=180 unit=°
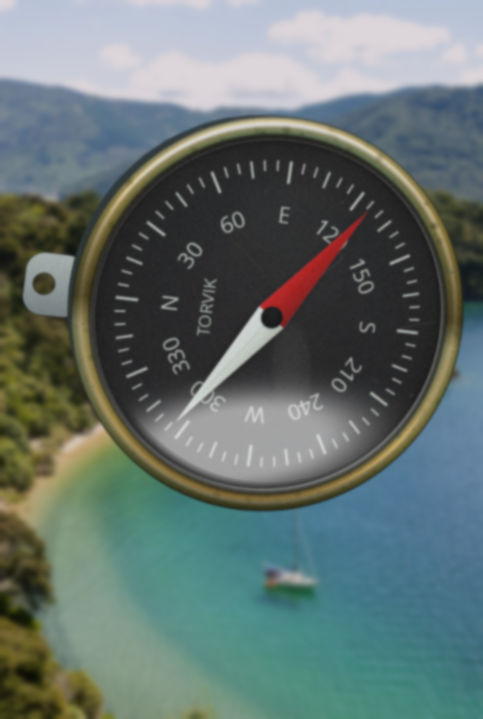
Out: value=125 unit=°
